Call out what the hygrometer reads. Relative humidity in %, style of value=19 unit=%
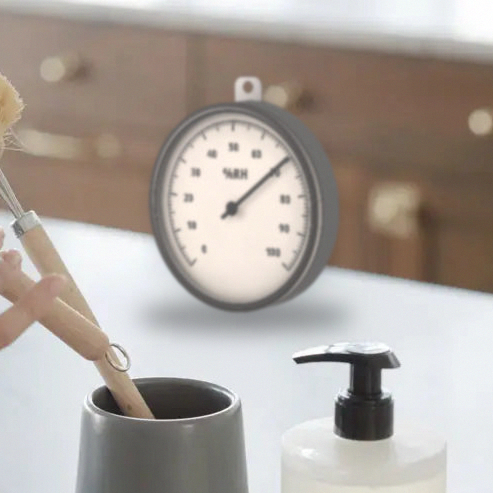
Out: value=70 unit=%
